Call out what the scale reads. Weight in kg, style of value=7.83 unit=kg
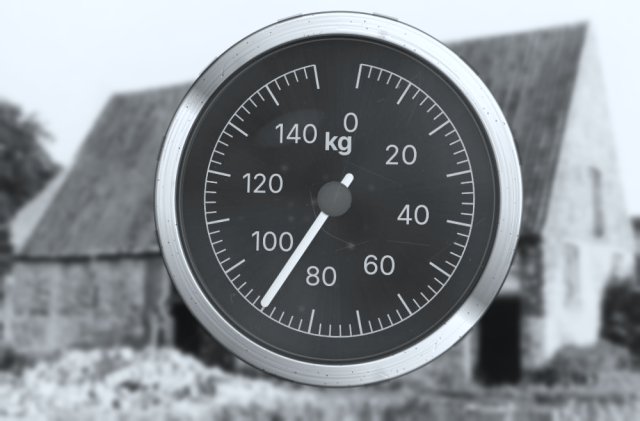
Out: value=90 unit=kg
